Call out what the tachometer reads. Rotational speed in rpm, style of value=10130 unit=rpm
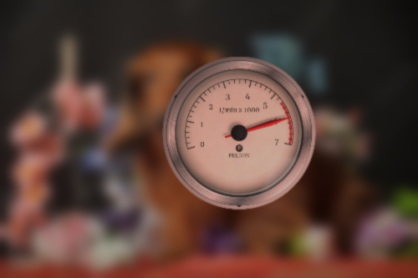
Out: value=6000 unit=rpm
